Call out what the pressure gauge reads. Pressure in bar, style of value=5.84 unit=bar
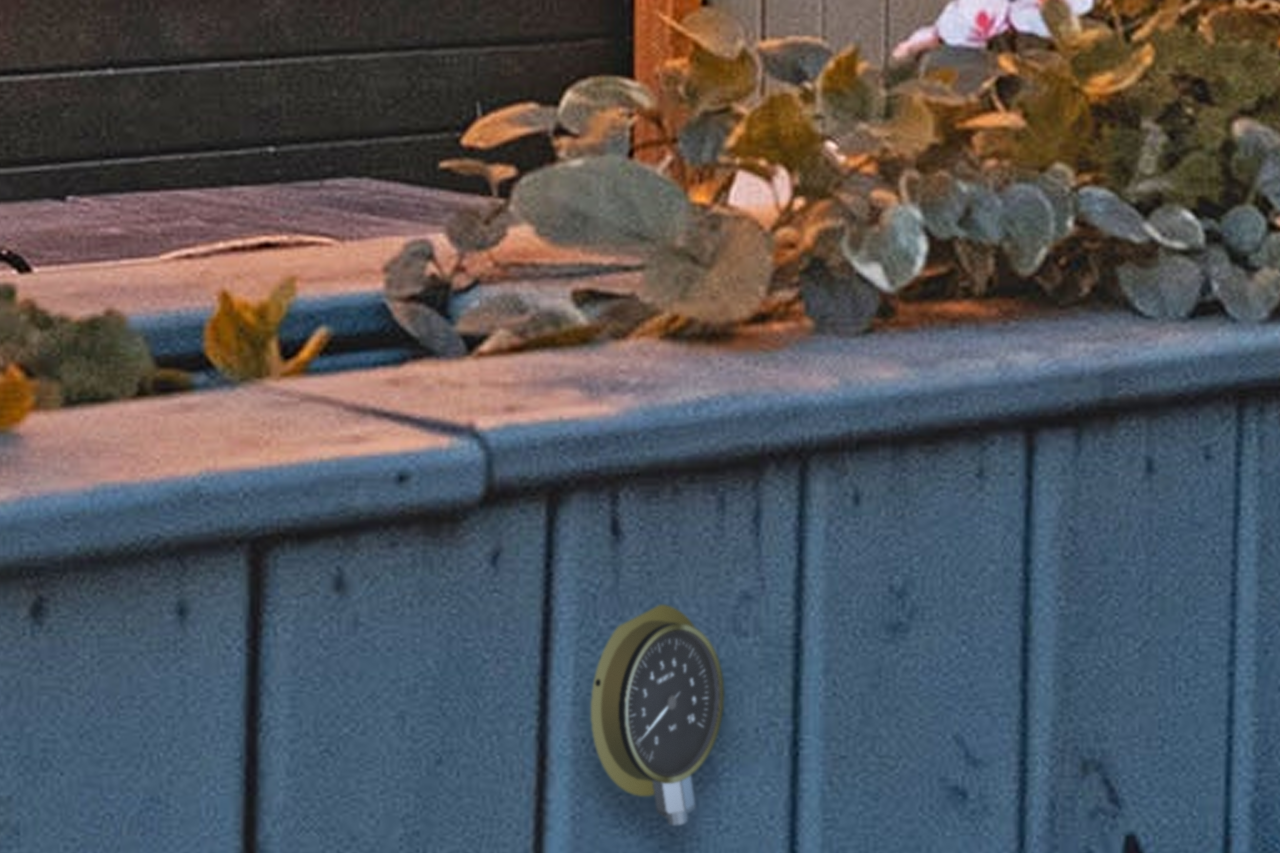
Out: value=1 unit=bar
